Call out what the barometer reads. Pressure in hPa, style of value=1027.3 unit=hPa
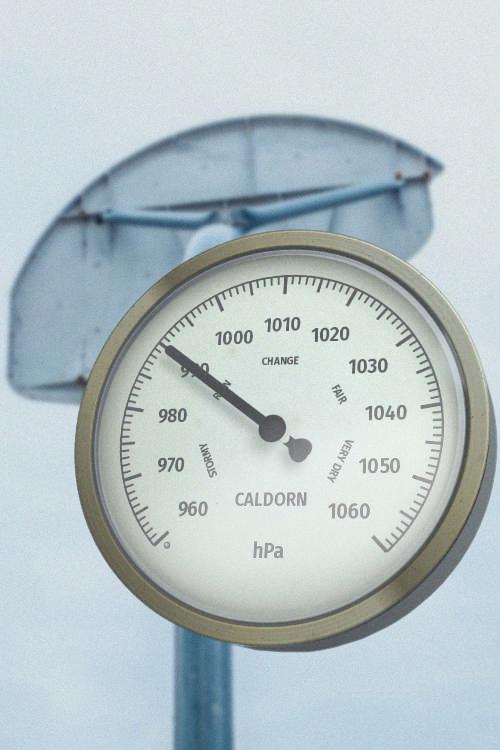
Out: value=990 unit=hPa
